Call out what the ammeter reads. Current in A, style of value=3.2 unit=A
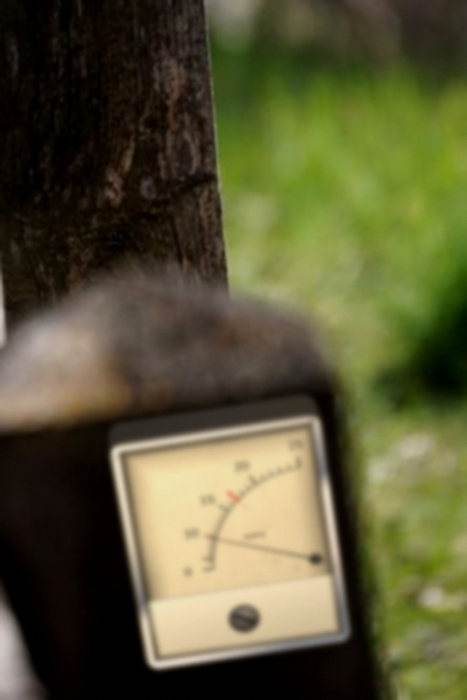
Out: value=10 unit=A
